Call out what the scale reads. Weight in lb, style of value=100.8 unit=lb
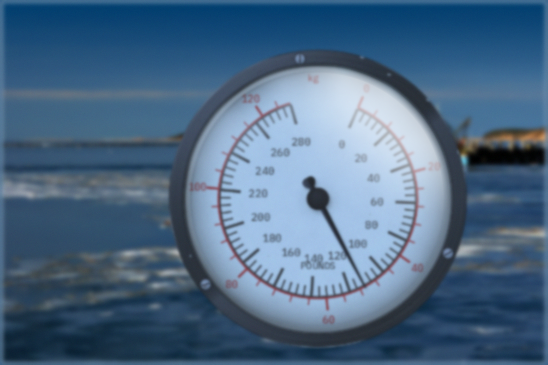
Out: value=112 unit=lb
